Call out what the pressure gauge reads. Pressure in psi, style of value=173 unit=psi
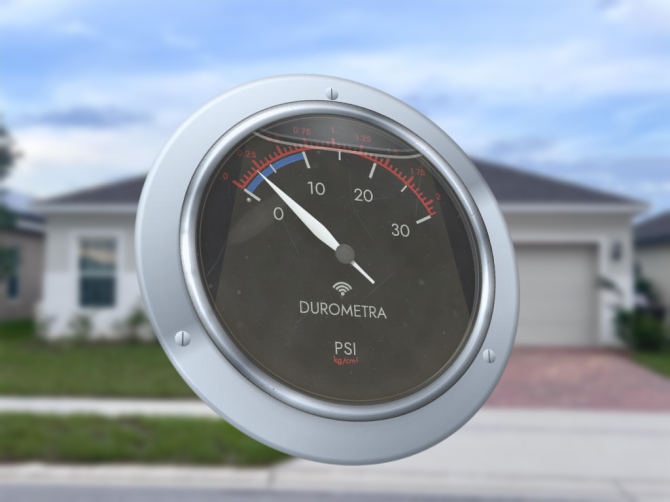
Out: value=2.5 unit=psi
